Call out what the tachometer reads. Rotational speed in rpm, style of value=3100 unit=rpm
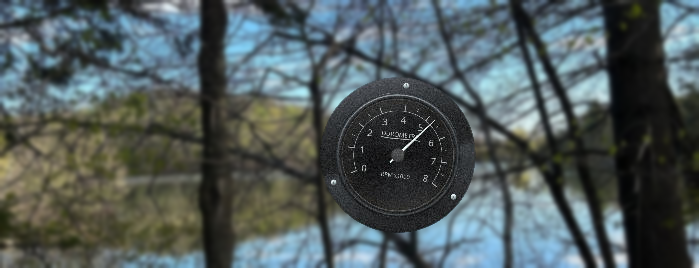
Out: value=5250 unit=rpm
